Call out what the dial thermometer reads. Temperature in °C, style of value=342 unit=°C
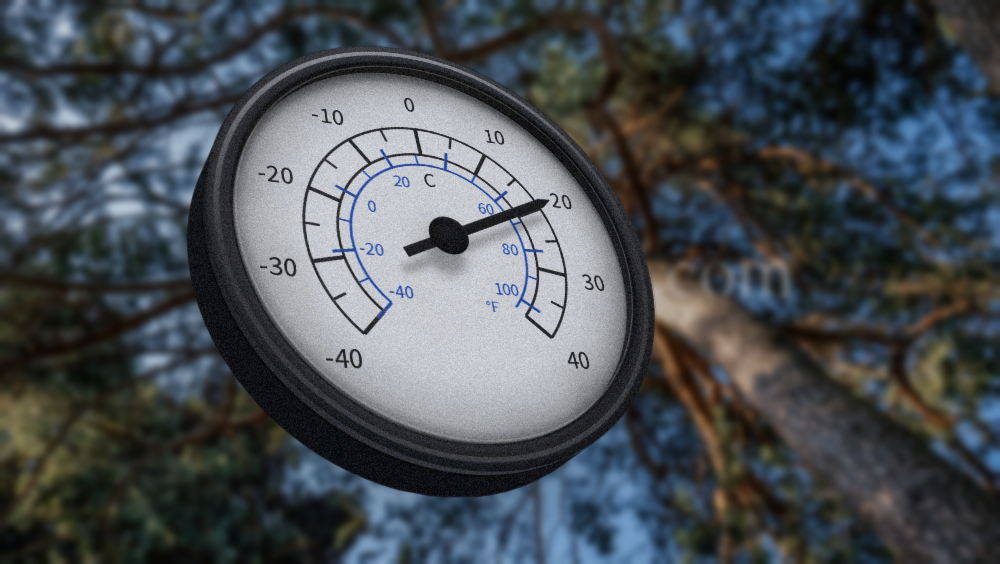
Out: value=20 unit=°C
